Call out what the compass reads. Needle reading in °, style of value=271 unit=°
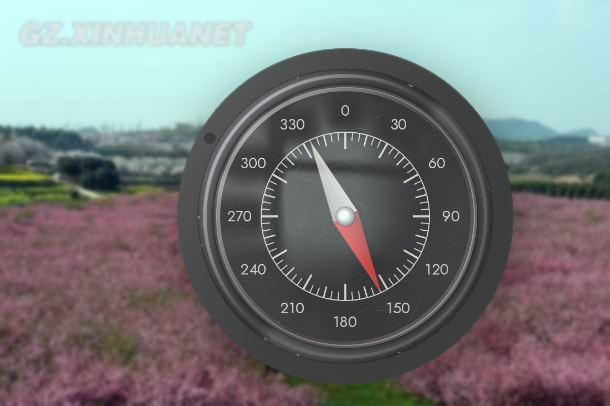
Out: value=155 unit=°
